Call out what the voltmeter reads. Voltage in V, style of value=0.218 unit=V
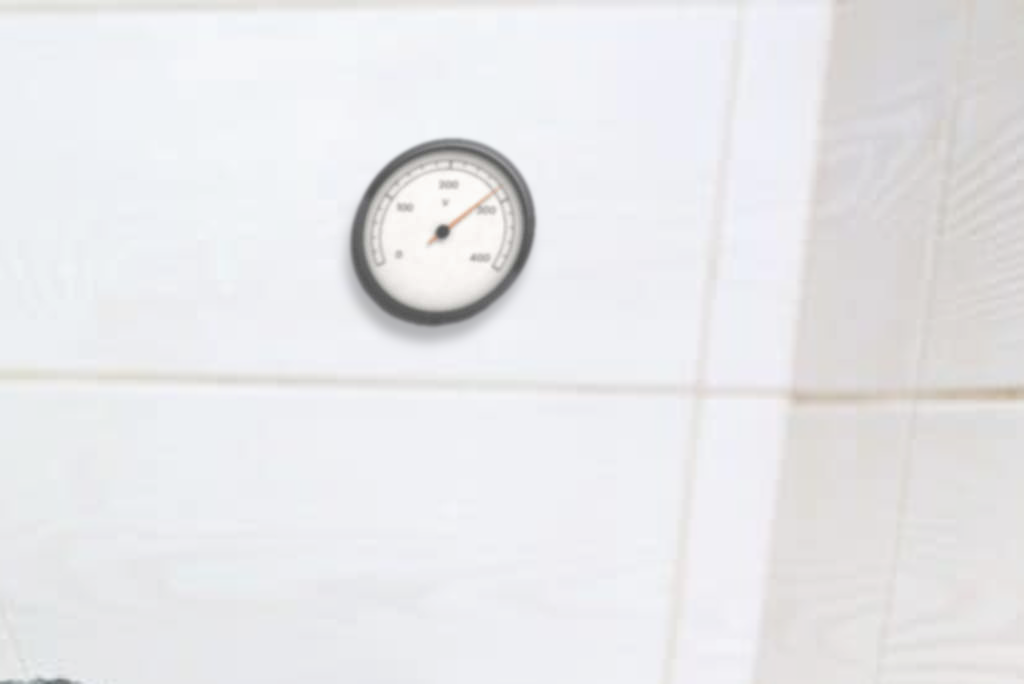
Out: value=280 unit=V
